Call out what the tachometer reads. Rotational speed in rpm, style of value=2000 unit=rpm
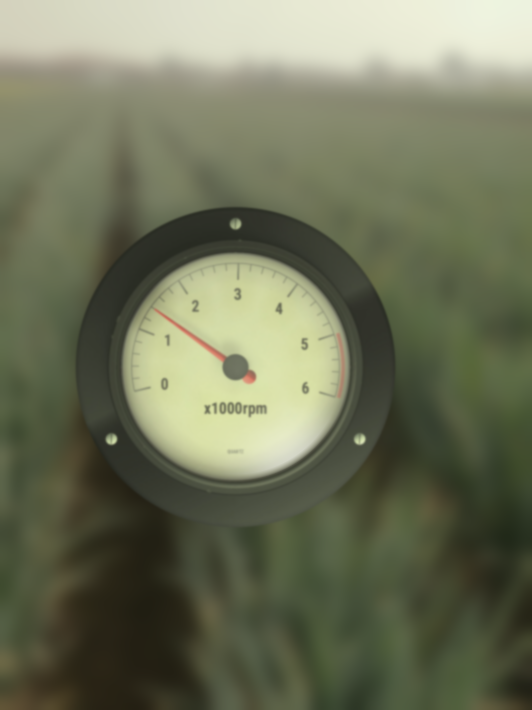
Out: value=1400 unit=rpm
